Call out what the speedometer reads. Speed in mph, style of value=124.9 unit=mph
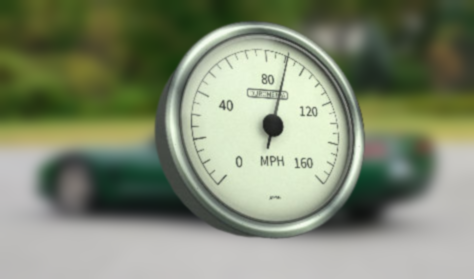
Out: value=90 unit=mph
